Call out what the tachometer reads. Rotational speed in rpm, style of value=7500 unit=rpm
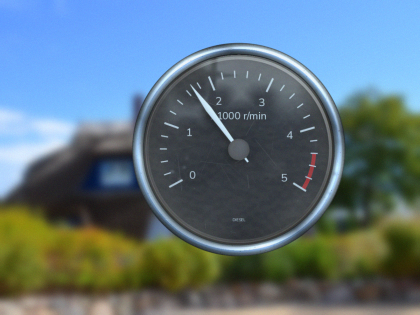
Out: value=1700 unit=rpm
